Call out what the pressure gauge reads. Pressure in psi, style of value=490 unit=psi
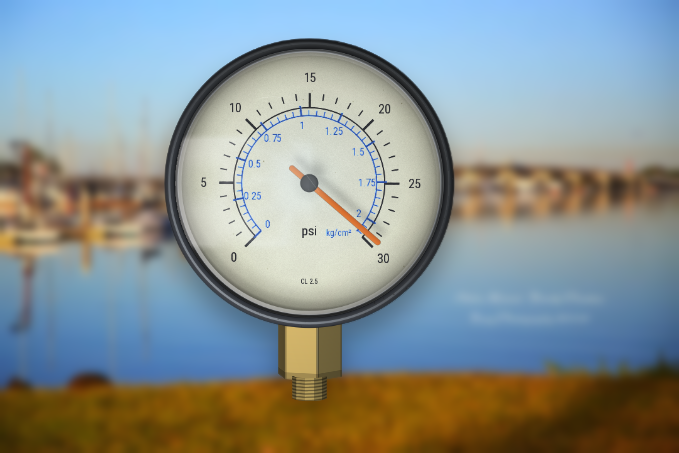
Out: value=29.5 unit=psi
